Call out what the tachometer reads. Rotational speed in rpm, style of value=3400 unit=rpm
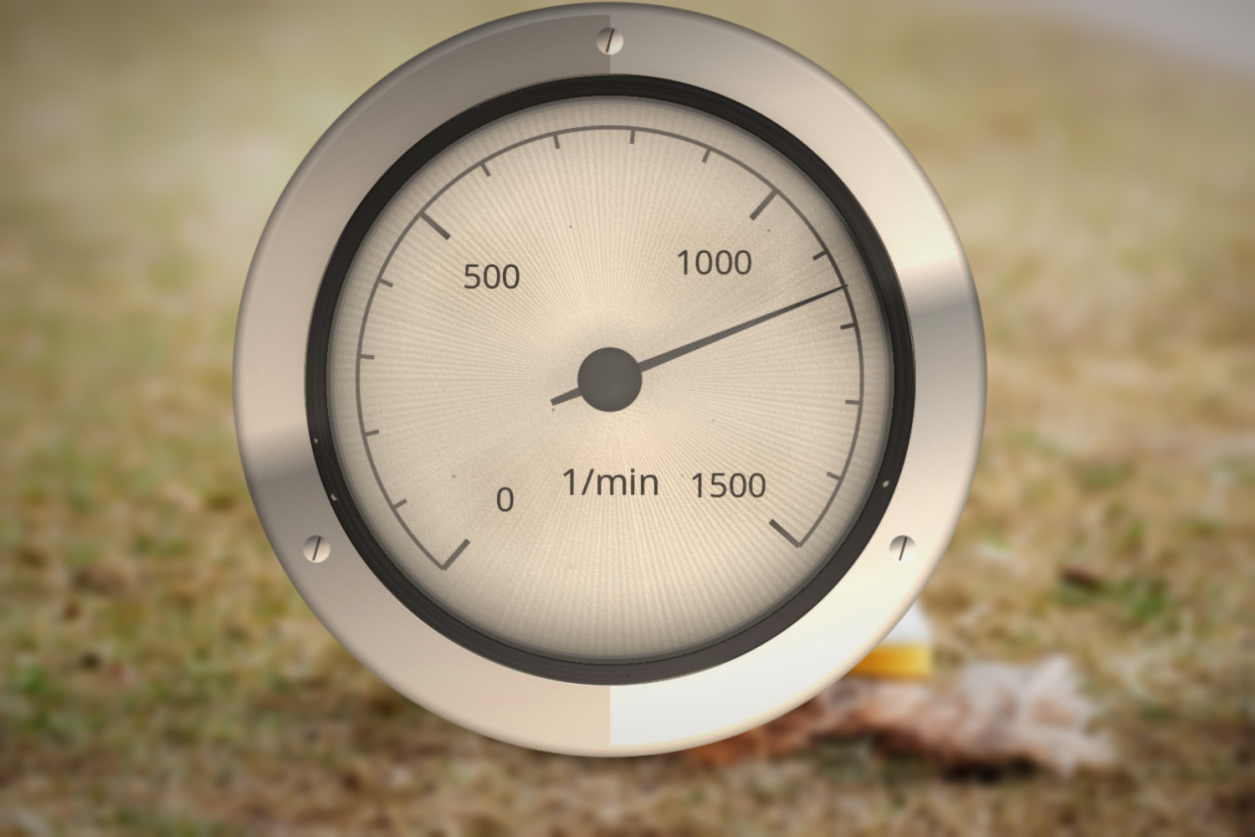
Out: value=1150 unit=rpm
